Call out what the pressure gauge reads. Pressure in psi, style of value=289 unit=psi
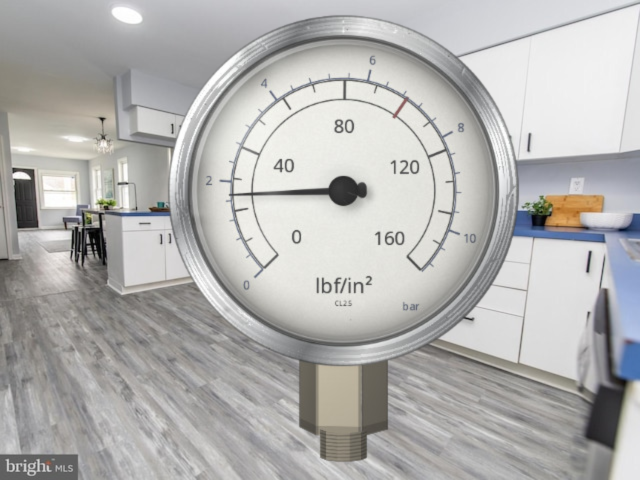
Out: value=25 unit=psi
